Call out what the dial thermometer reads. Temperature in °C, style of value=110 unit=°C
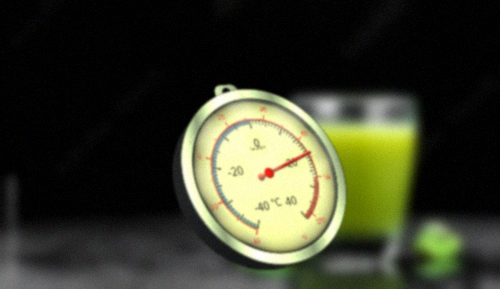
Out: value=20 unit=°C
